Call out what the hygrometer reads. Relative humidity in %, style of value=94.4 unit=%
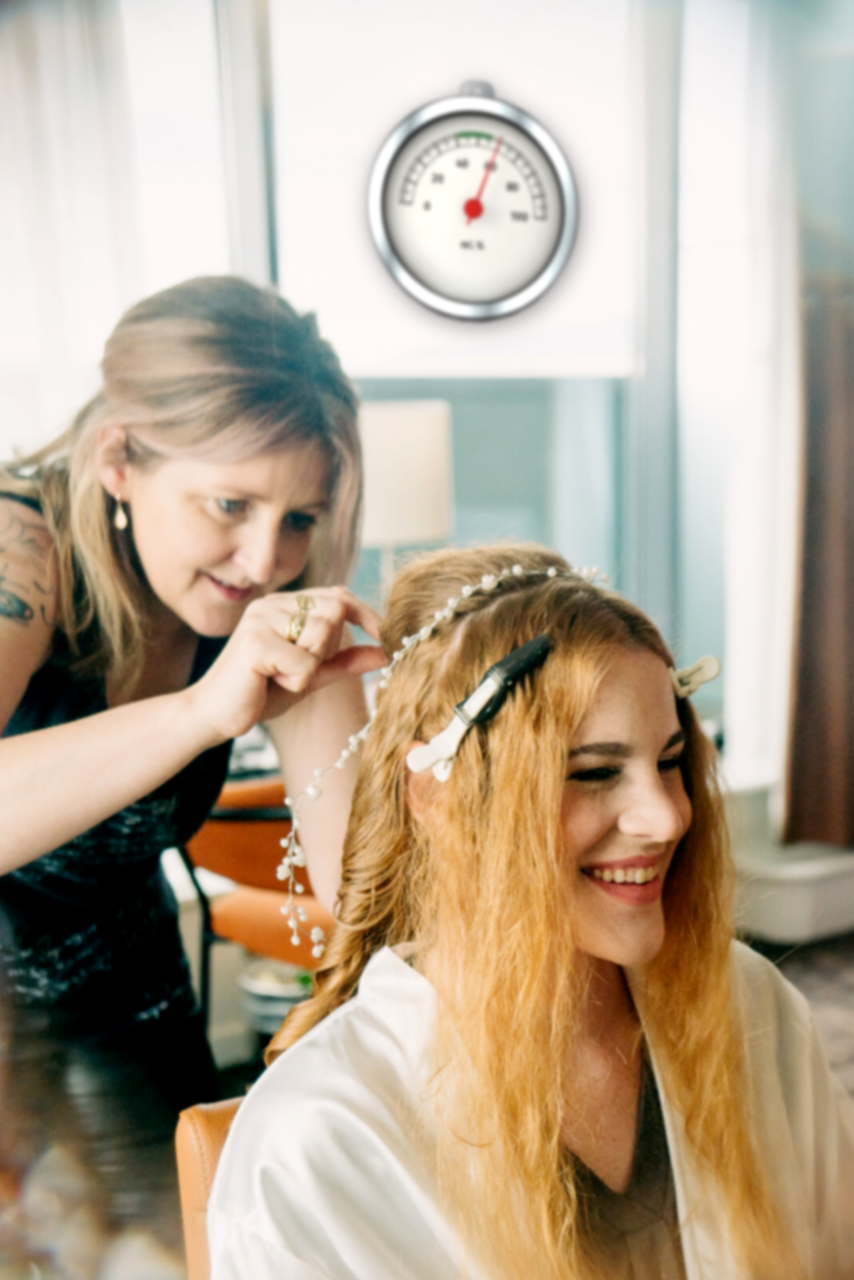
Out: value=60 unit=%
